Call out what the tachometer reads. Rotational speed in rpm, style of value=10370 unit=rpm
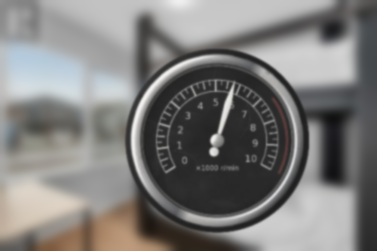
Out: value=5750 unit=rpm
